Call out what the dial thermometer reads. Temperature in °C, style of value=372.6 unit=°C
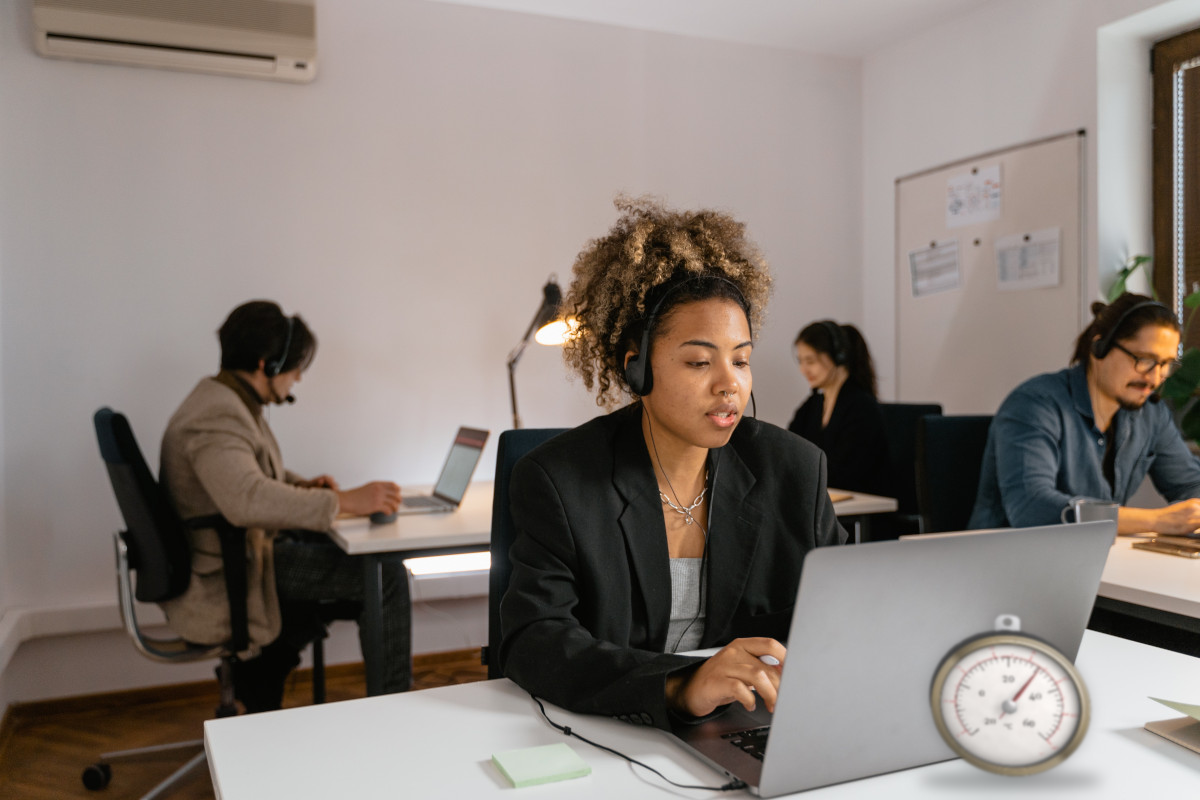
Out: value=30 unit=°C
